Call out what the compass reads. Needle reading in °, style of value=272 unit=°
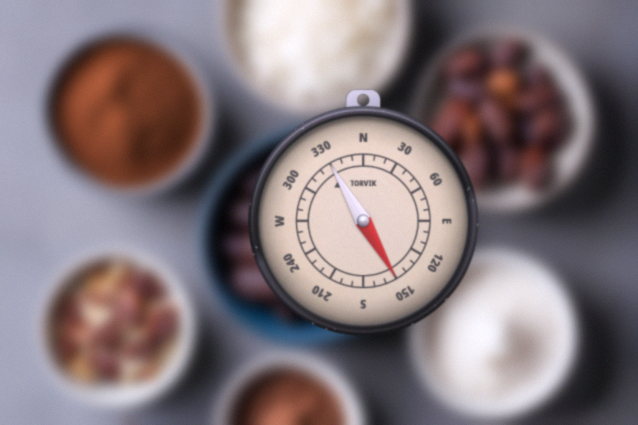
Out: value=150 unit=°
